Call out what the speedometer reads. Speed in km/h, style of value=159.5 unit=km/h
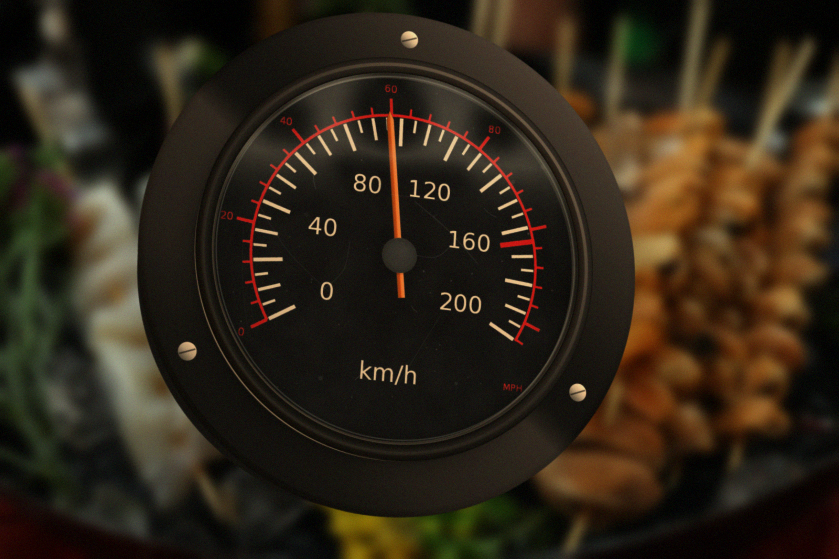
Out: value=95 unit=km/h
